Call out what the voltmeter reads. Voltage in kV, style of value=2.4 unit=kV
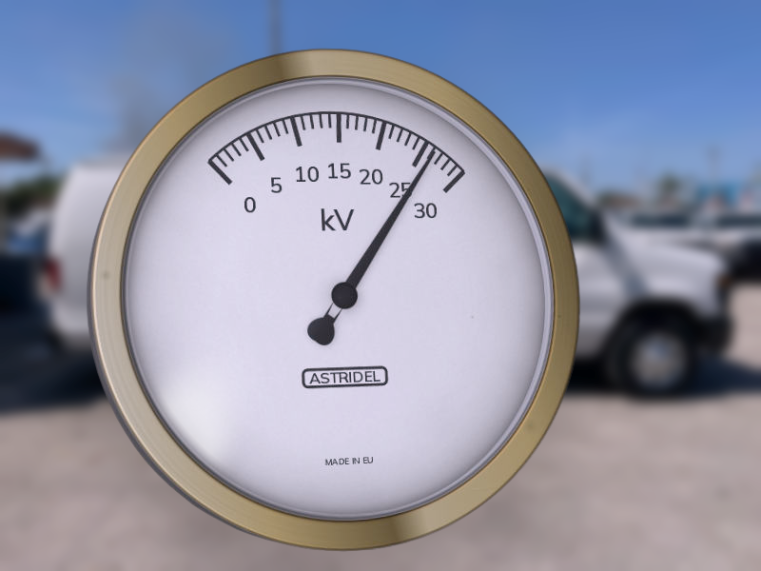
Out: value=26 unit=kV
